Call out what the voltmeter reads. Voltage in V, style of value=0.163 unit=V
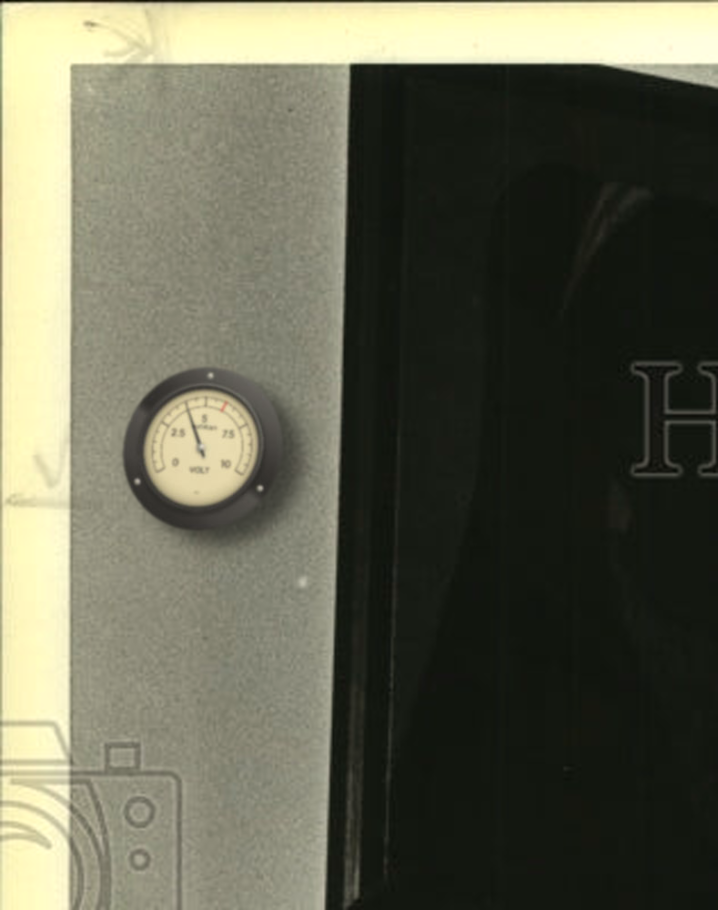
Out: value=4 unit=V
